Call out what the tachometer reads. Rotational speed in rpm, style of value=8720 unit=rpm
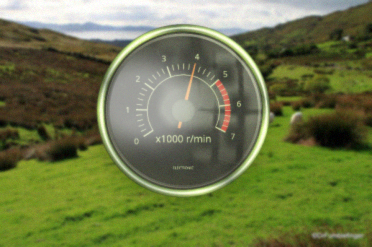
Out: value=4000 unit=rpm
